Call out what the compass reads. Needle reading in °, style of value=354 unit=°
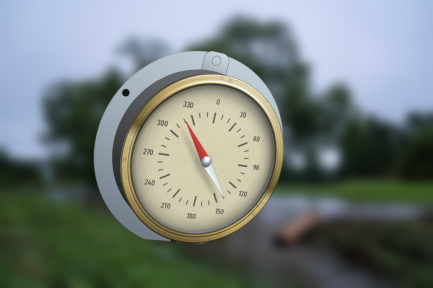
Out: value=320 unit=°
